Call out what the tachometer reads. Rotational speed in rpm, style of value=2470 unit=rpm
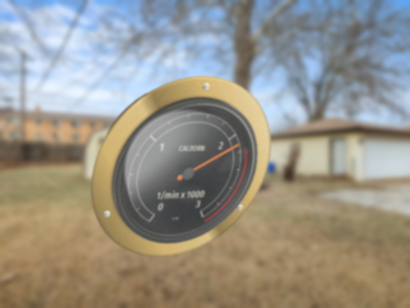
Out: value=2100 unit=rpm
